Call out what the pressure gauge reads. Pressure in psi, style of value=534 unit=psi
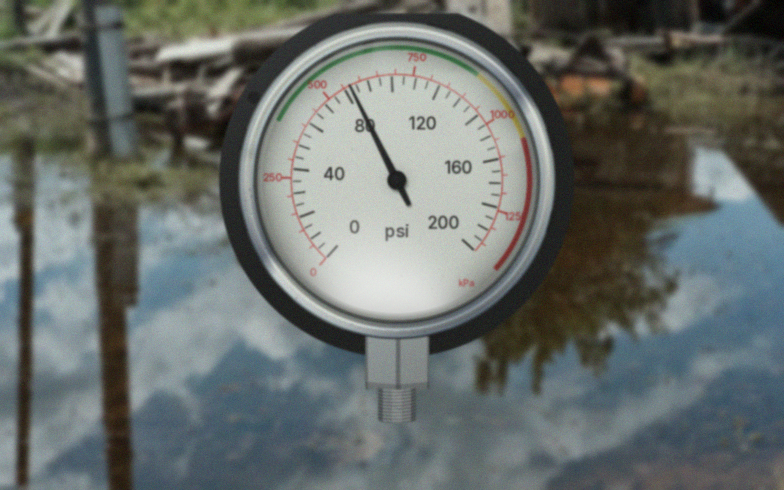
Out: value=82.5 unit=psi
